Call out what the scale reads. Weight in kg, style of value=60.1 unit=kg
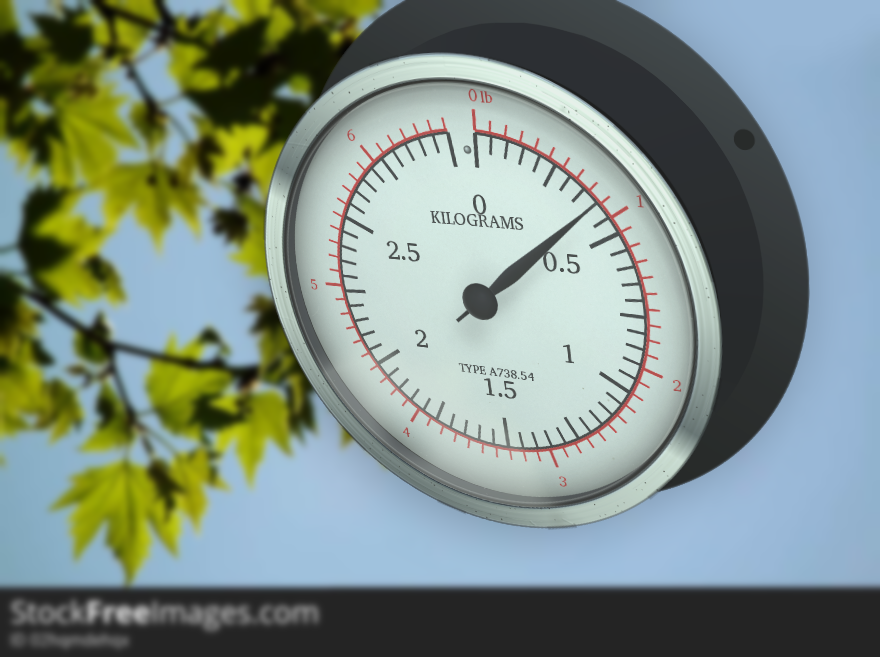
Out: value=0.4 unit=kg
